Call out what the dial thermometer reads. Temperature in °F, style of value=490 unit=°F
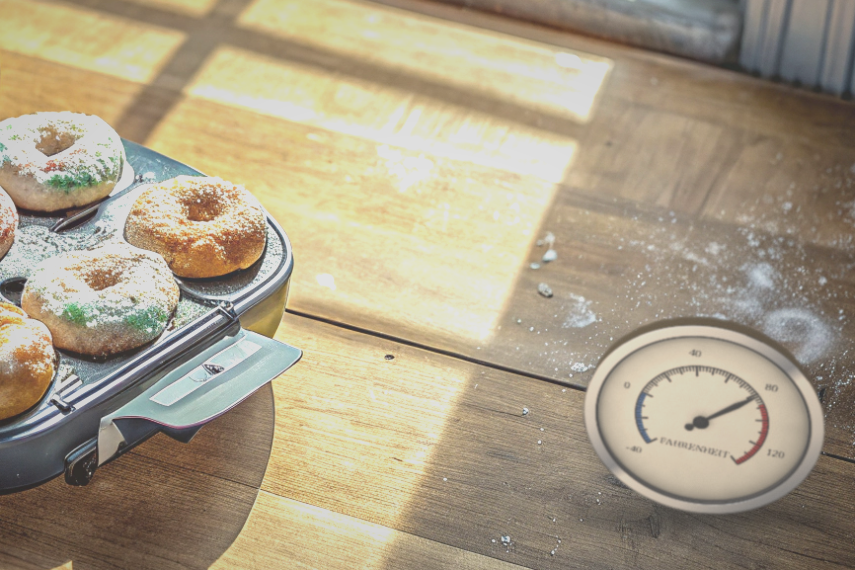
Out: value=80 unit=°F
